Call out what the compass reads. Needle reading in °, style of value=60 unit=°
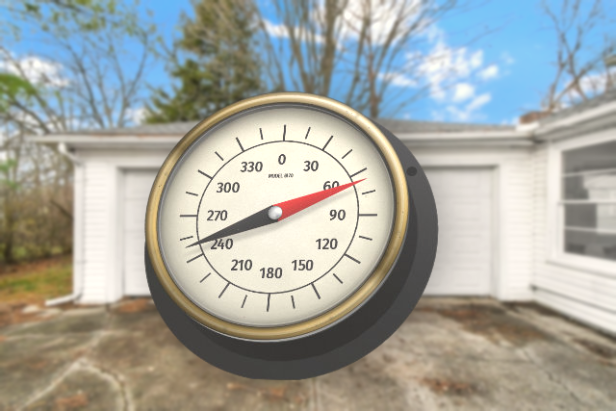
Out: value=67.5 unit=°
